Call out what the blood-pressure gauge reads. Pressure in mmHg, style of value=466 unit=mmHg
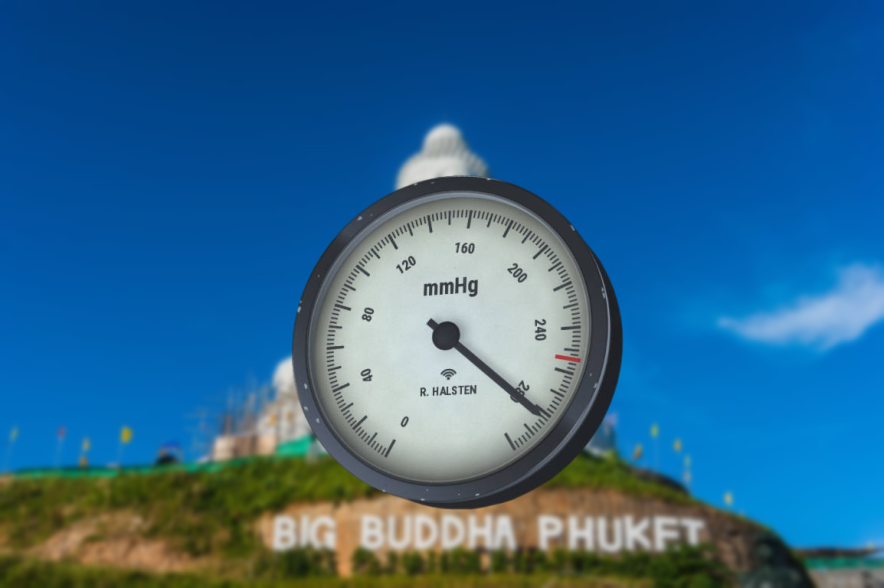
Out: value=282 unit=mmHg
